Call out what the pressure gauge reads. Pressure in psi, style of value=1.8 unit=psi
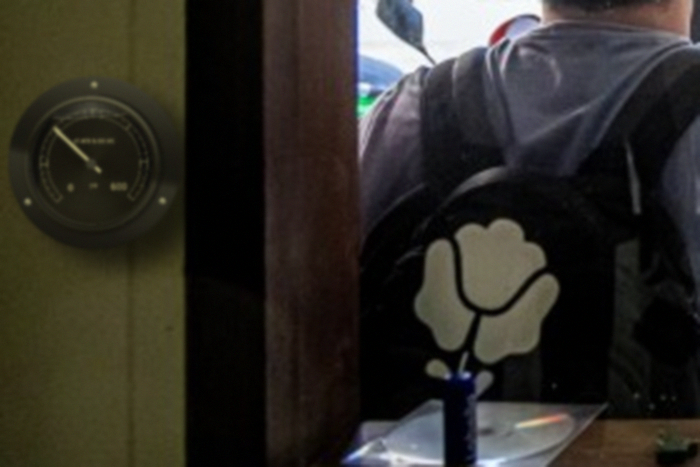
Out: value=200 unit=psi
